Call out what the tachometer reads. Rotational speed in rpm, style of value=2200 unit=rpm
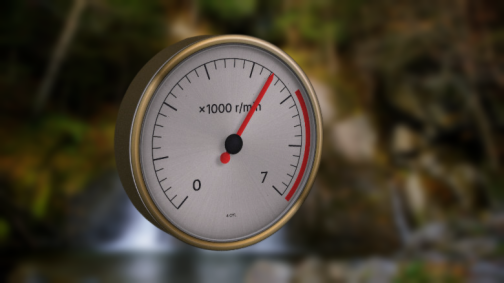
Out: value=4400 unit=rpm
